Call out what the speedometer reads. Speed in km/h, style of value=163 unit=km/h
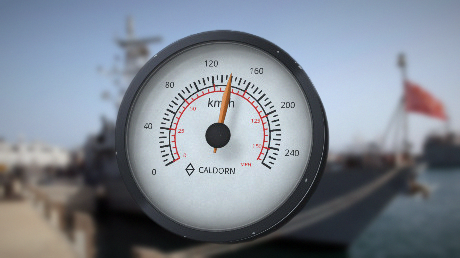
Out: value=140 unit=km/h
